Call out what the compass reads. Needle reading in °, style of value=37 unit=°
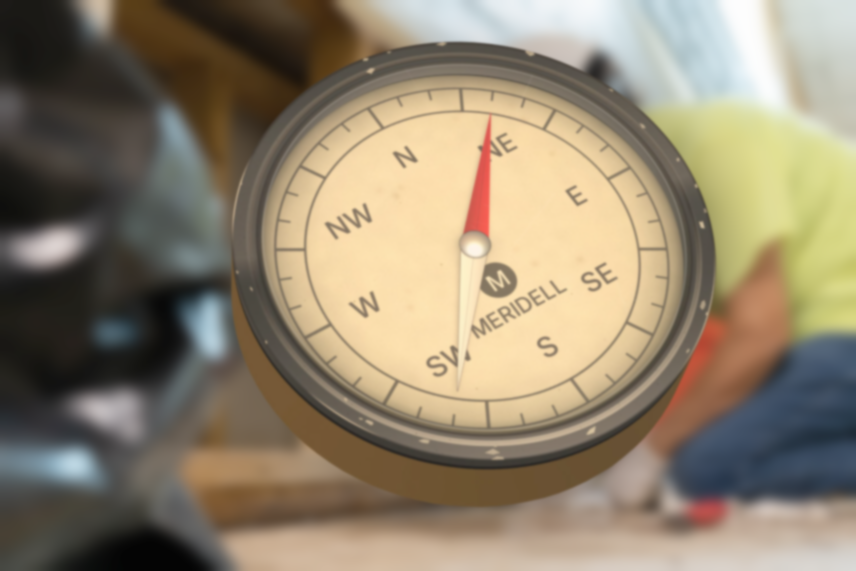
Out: value=40 unit=°
